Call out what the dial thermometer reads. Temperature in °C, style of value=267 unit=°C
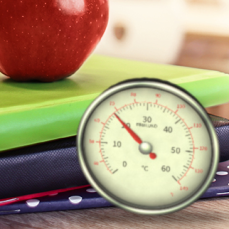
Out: value=20 unit=°C
